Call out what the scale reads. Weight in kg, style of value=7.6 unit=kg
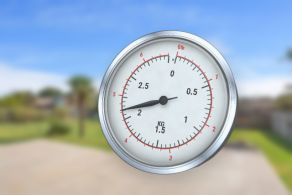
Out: value=2.1 unit=kg
